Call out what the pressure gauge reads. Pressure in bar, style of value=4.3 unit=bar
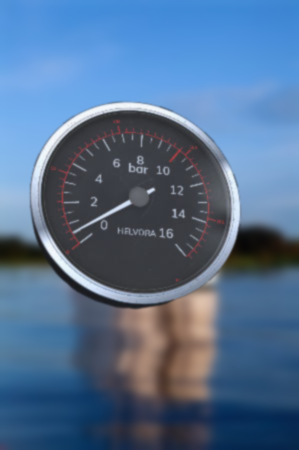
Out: value=0.5 unit=bar
